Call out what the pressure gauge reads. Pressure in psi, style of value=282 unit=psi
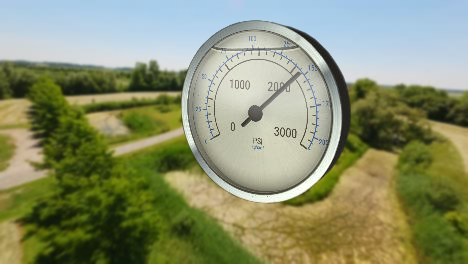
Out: value=2100 unit=psi
